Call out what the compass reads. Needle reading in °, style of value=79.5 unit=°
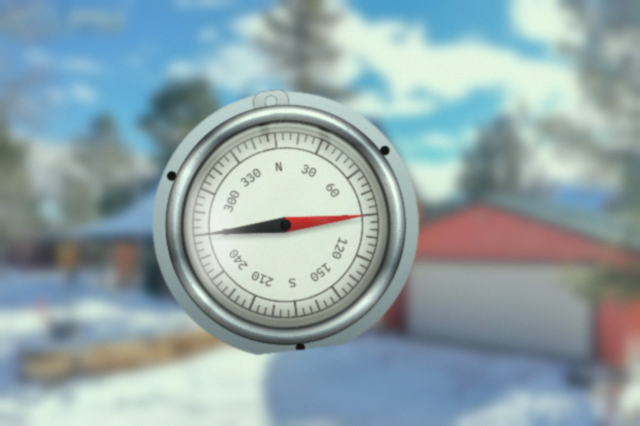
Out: value=90 unit=°
